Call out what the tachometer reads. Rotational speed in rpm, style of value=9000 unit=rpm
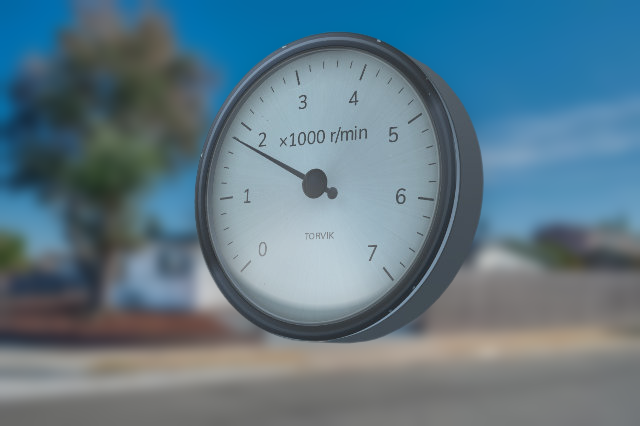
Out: value=1800 unit=rpm
